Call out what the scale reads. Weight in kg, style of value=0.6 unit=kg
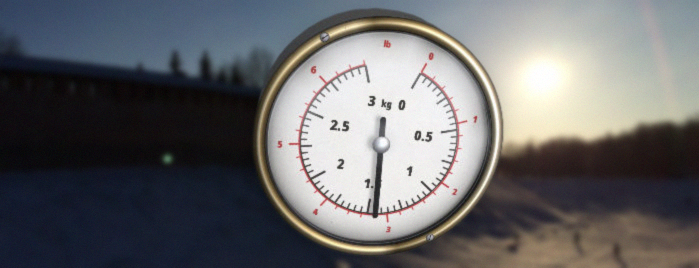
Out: value=1.45 unit=kg
